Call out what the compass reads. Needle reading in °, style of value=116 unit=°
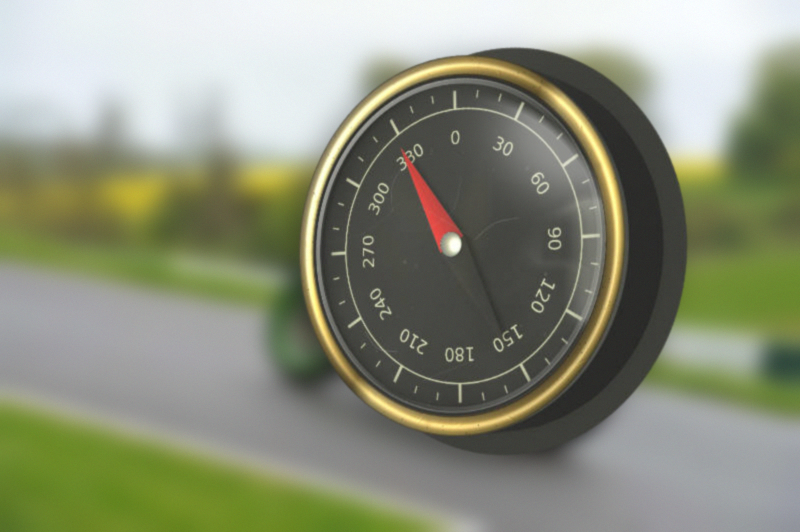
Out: value=330 unit=°
